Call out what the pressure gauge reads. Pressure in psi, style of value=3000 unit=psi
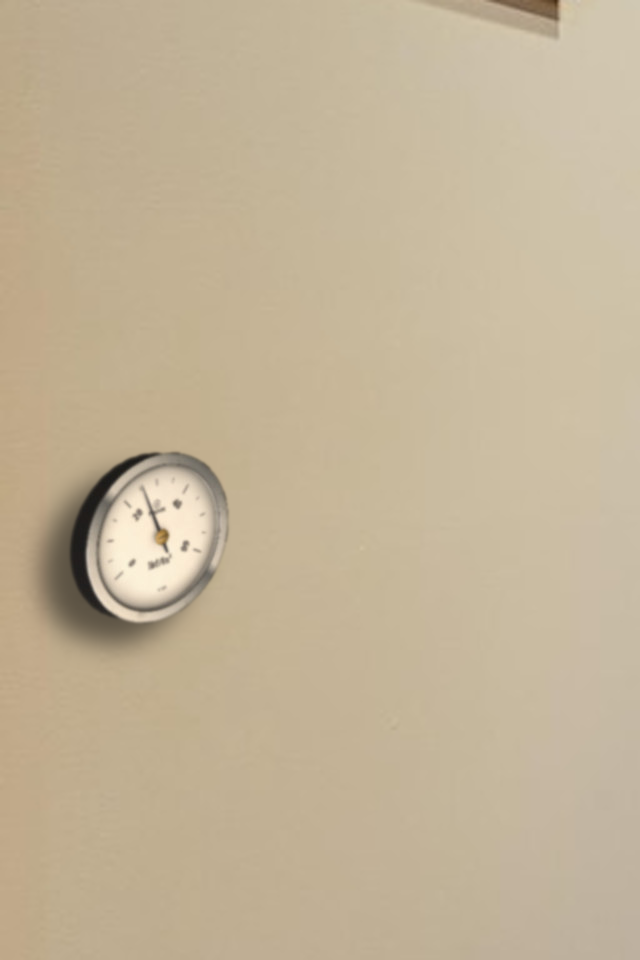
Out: value=25 unit=psi
